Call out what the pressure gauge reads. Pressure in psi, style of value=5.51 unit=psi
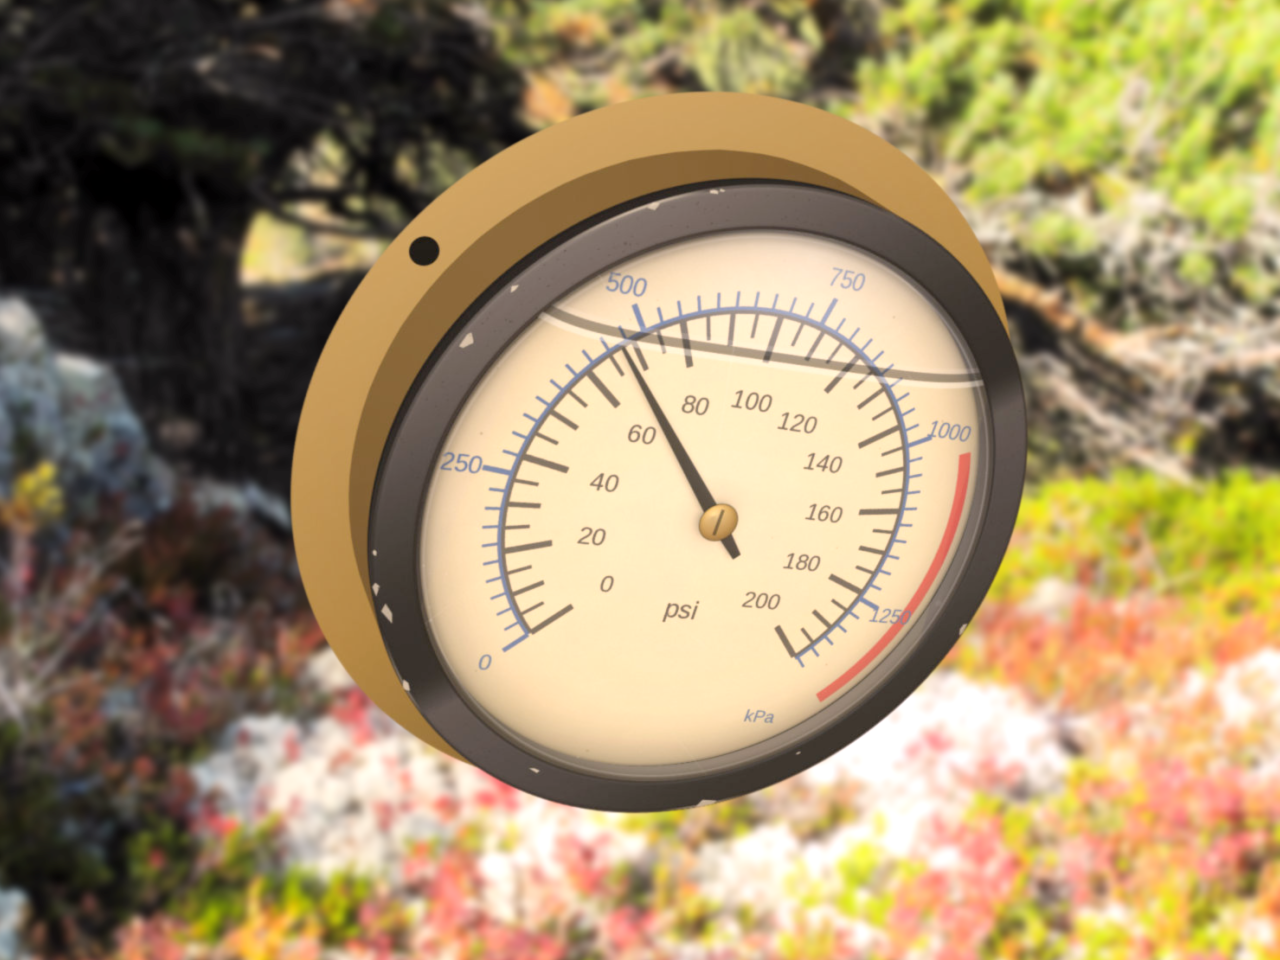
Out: value=67.5 unit=psi
